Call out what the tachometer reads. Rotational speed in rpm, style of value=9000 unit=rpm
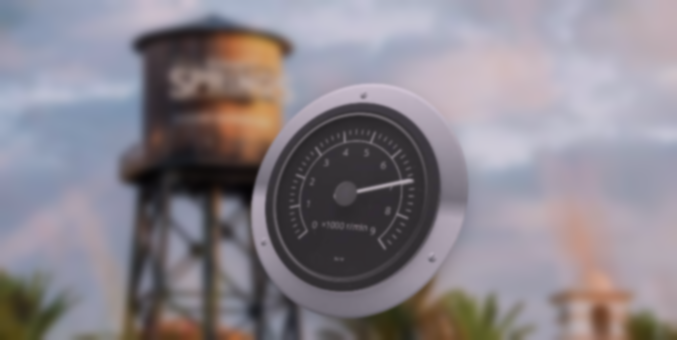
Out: value=7000 unit=rpm
